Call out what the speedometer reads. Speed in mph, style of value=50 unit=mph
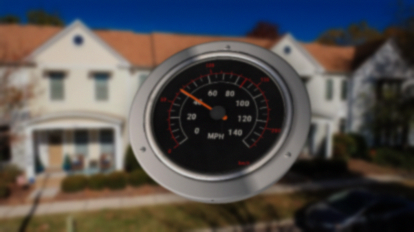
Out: value=40 unit=mph
